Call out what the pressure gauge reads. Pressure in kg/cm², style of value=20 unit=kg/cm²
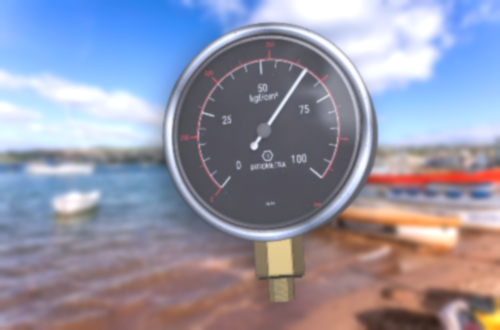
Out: value=65 unit=kg/cm²
